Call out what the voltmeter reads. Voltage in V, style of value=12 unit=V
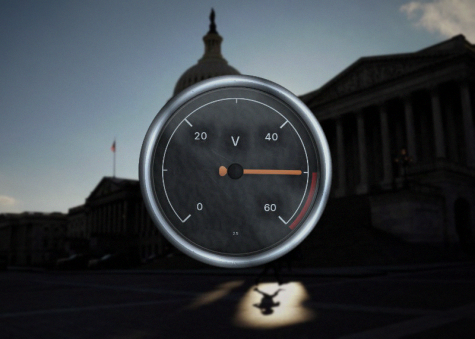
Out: value=50 unit=V
